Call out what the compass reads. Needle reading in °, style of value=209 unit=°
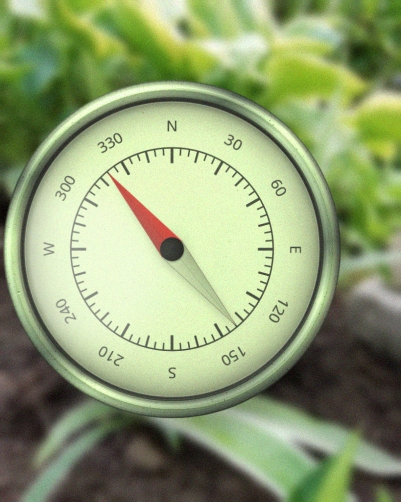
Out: value=320 unit=°
